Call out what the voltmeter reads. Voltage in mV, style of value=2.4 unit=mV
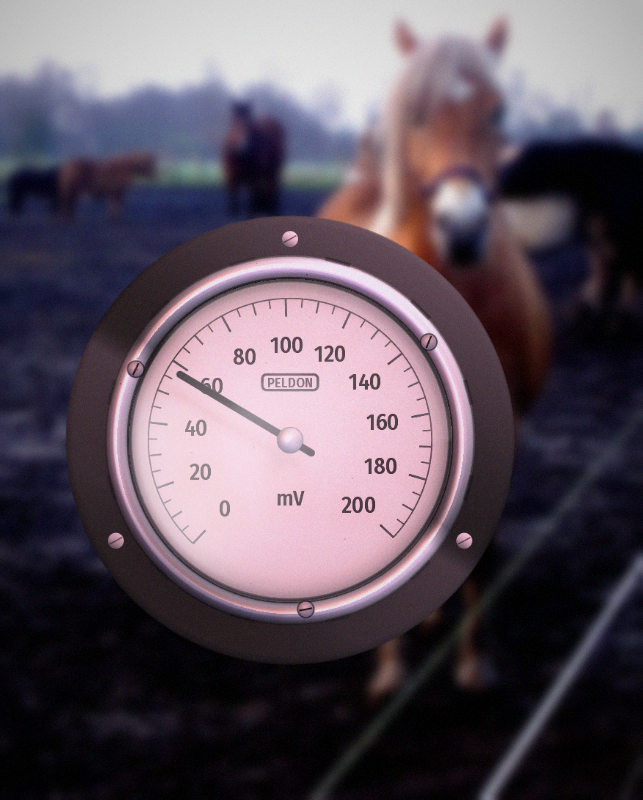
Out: value=57.5 unit=mV
